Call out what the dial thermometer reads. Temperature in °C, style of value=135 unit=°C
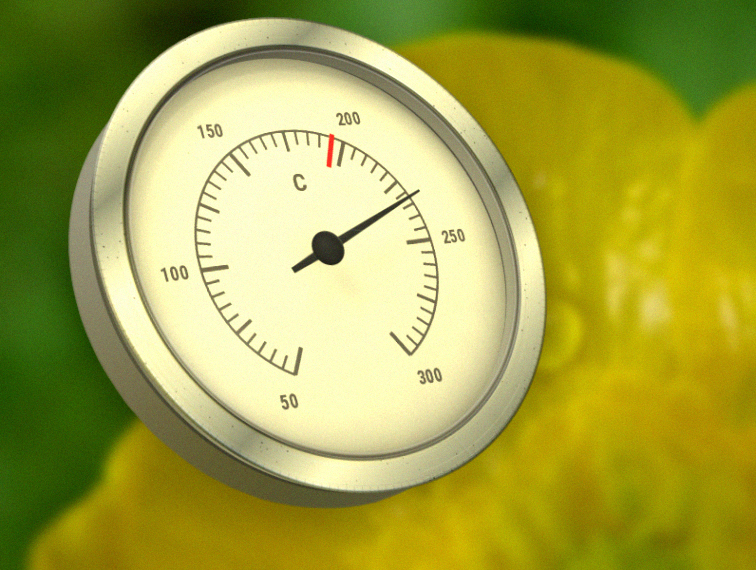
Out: value=232.5 unit=°C
